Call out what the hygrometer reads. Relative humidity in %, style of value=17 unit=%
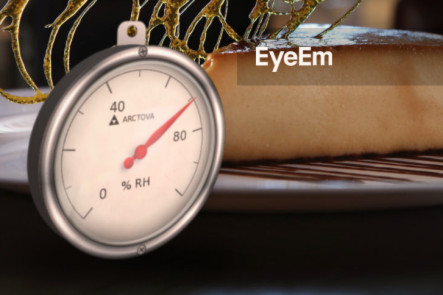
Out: value=70 unit=%
